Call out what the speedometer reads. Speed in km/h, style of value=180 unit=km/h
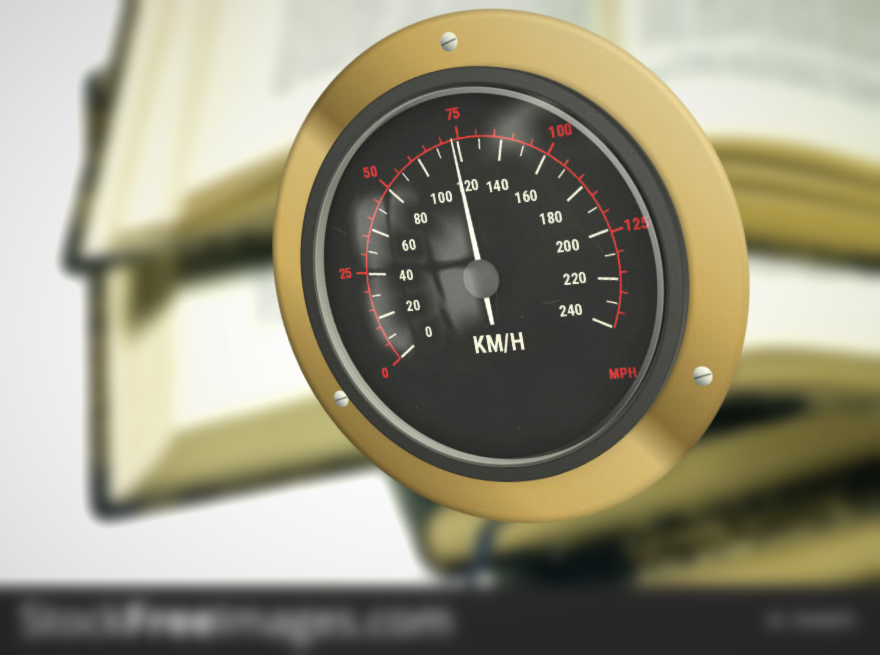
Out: value=120 unit=km/h
